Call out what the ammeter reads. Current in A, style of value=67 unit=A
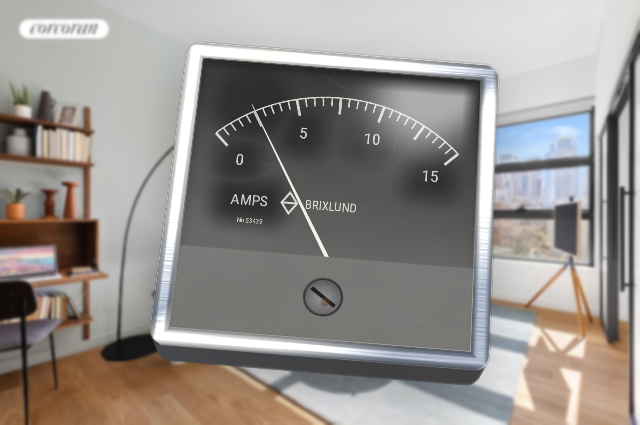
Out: value=2.5 unit=A
